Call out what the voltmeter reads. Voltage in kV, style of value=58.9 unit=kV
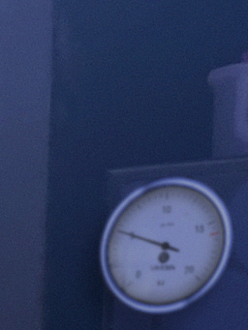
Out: value=5 unit=kV
